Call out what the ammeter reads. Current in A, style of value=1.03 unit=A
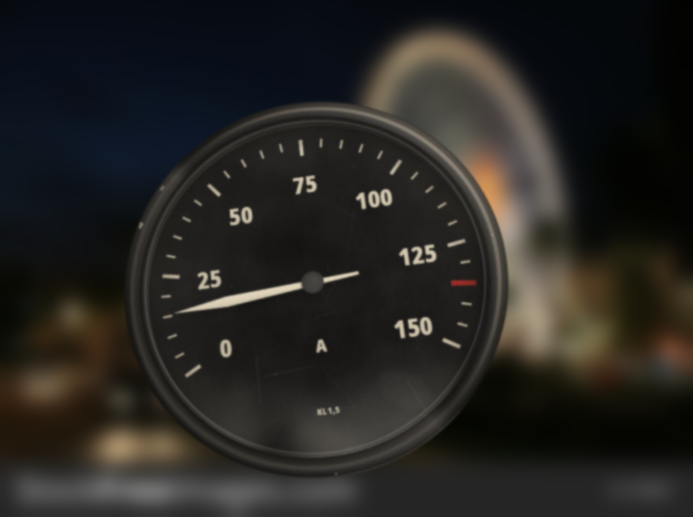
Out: value=15 unit=A
